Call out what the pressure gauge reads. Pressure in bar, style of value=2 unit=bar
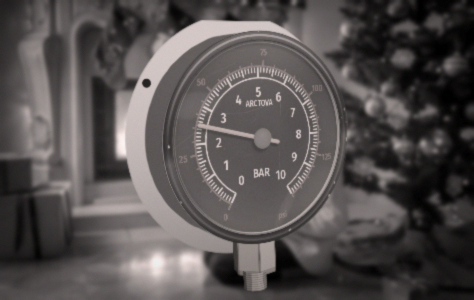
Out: value=2.5 unit=bar
